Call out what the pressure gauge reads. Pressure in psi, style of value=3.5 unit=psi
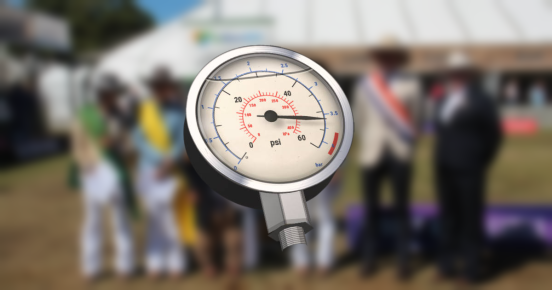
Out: value=52.5 unit=psi
